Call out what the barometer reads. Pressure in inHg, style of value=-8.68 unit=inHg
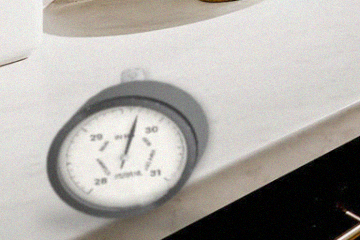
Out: value=29.7 unit=inHg
